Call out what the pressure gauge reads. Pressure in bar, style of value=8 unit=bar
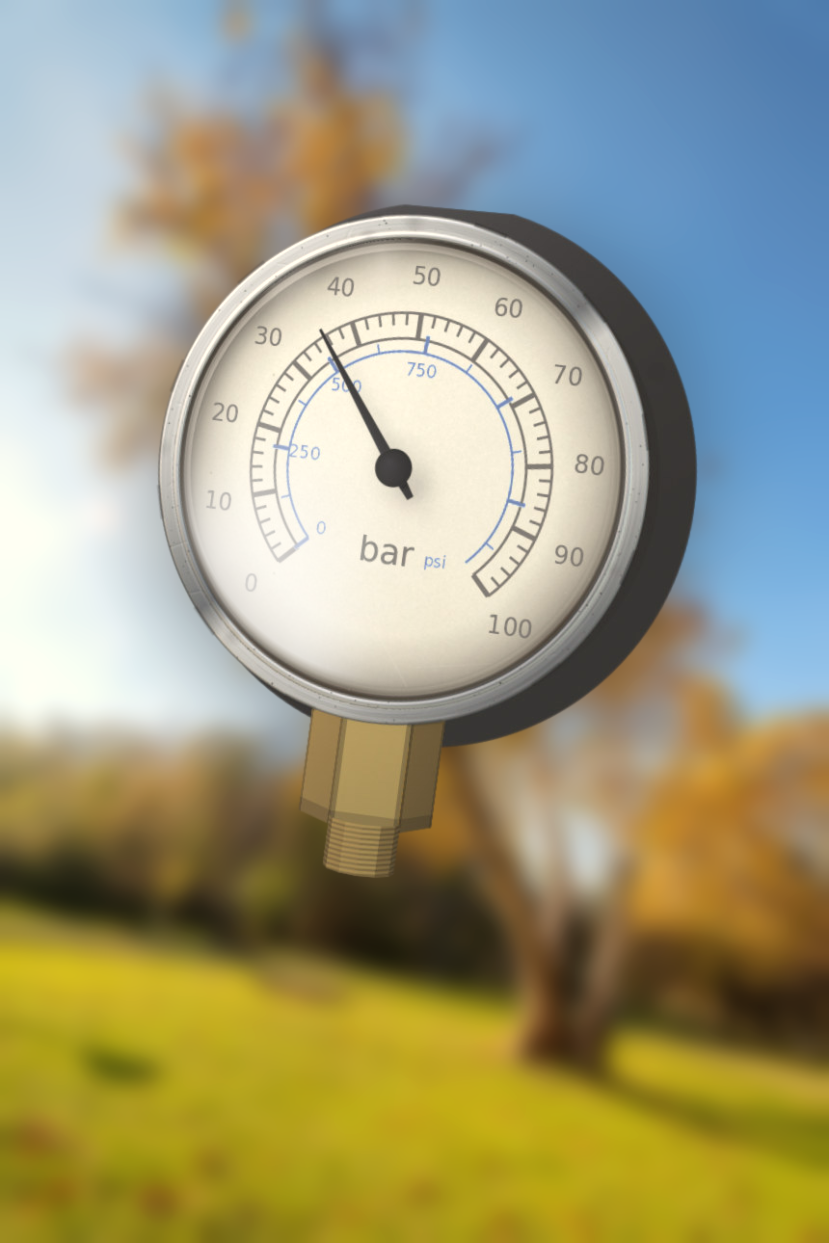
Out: value=36 unit=bar
